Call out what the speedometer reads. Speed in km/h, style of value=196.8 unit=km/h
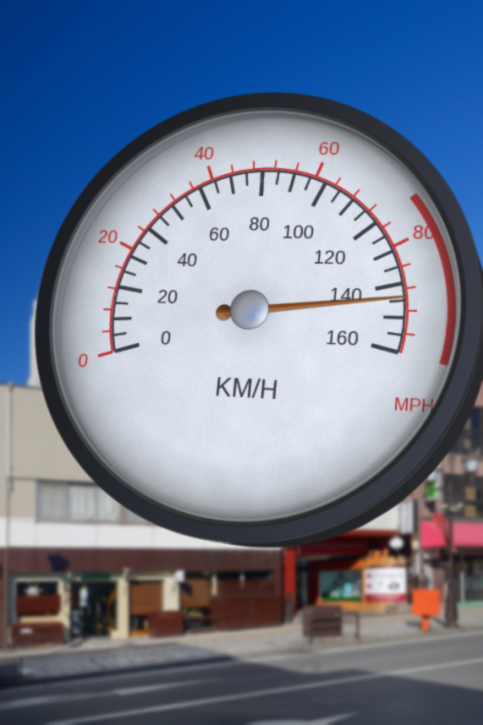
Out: value=145 unit=km/h
